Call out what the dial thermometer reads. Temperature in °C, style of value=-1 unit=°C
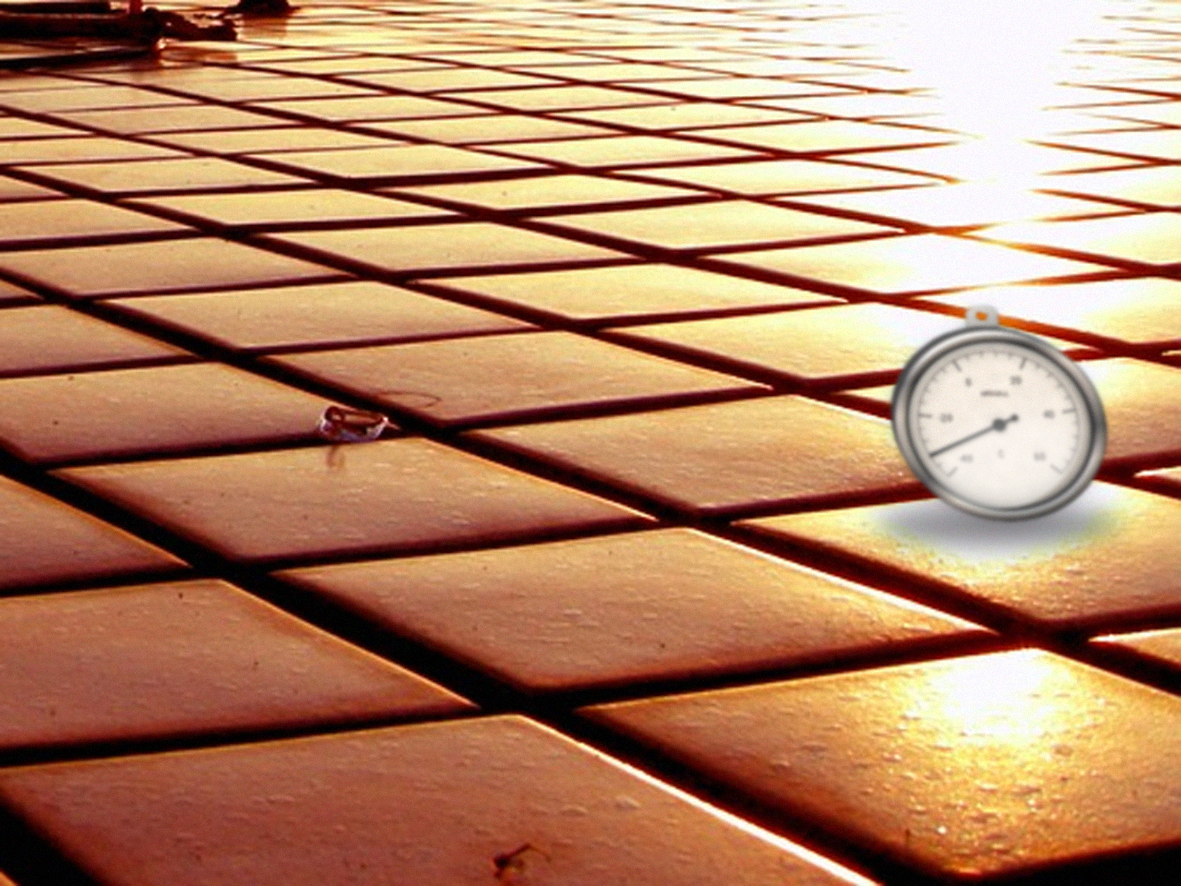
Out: value=-32 unit=°C
